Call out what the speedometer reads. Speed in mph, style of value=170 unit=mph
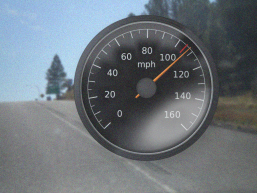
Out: value=107.5 unit=mph
